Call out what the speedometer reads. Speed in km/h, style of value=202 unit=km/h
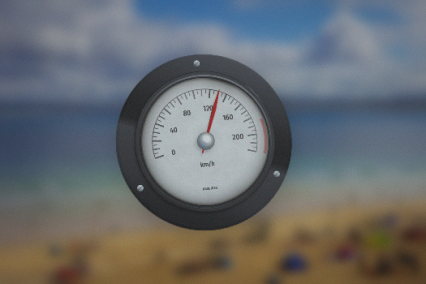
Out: value=130 unit=km/h
